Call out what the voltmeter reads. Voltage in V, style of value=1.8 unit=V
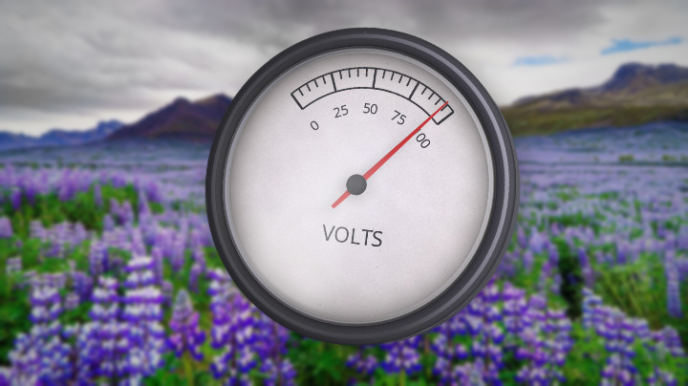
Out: value=95 unit=V
